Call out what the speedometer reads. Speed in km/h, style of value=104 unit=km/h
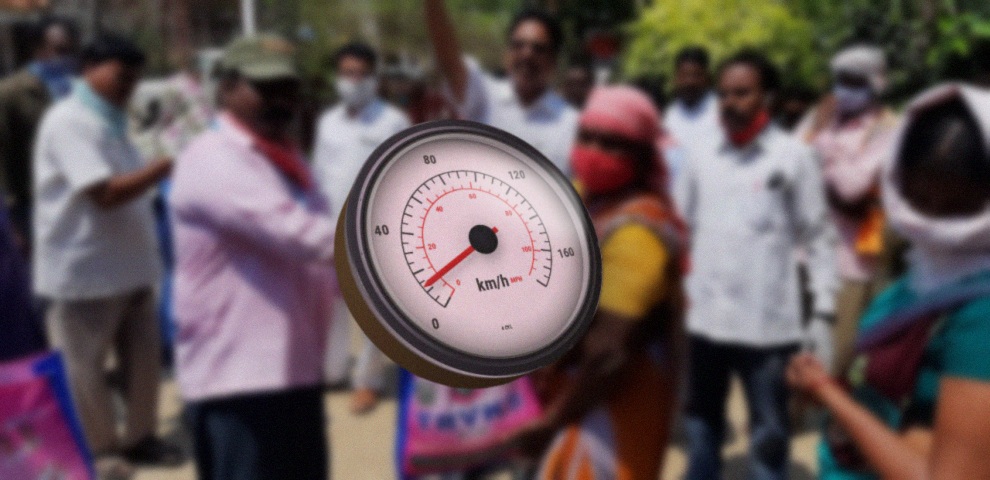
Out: value=12.5 unit=km/h
